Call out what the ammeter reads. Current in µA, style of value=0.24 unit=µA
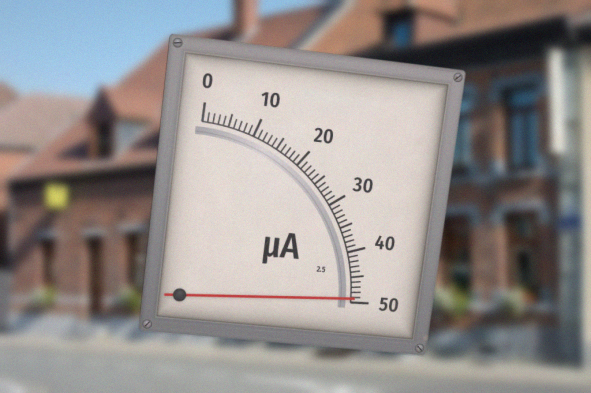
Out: value=49 unit=µA
